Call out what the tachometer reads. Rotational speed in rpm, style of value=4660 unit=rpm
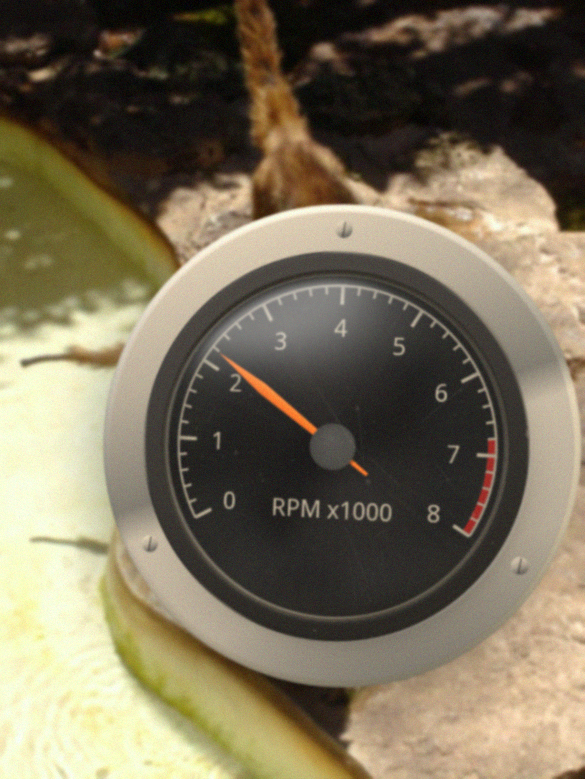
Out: value=2200 unit=rpm
